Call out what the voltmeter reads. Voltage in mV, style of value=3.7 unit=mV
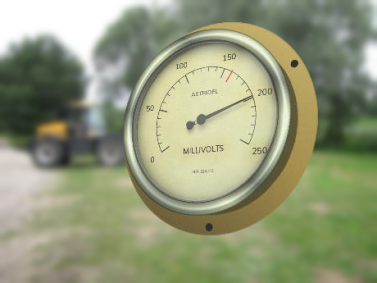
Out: value=200 unit=mV
